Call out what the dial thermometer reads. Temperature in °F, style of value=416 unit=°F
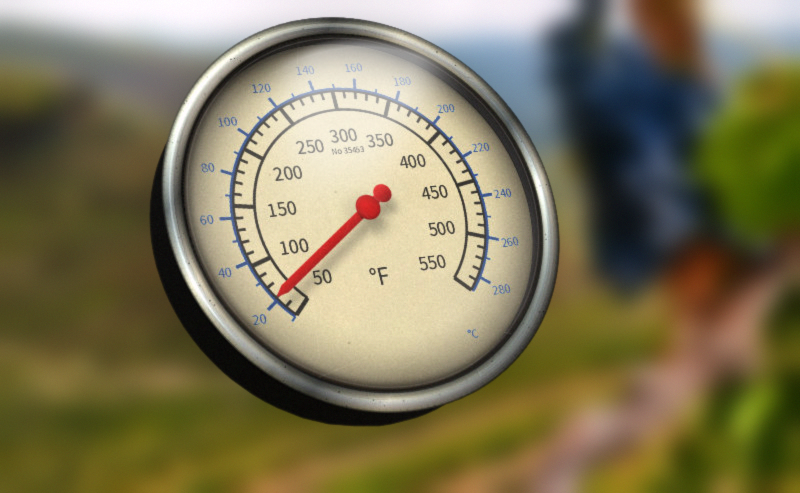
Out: value=70 unit=°F
